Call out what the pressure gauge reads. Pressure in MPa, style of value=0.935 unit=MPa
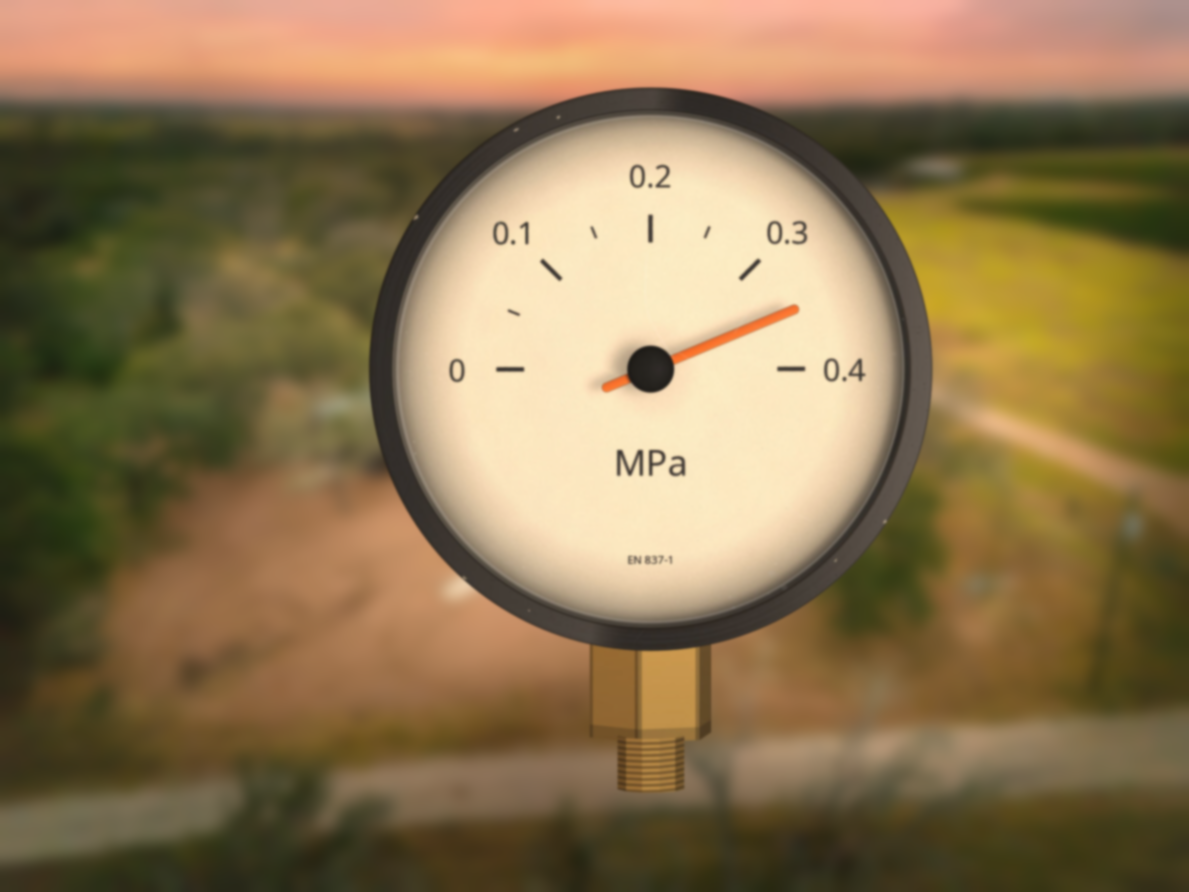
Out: value=0.35 unit=MPa
